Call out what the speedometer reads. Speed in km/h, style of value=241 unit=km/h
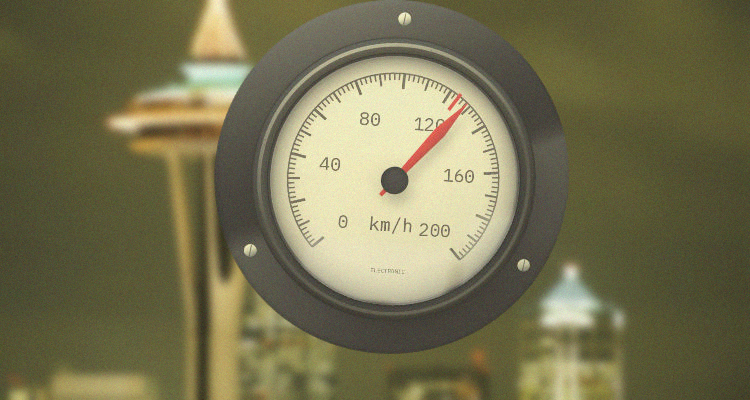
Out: value=128 unit=km/h
